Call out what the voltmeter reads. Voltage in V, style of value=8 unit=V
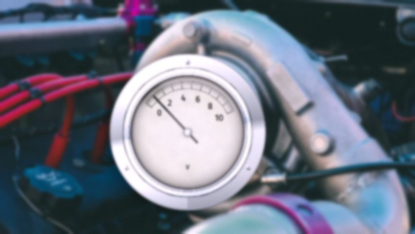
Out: value=1 unit=V
